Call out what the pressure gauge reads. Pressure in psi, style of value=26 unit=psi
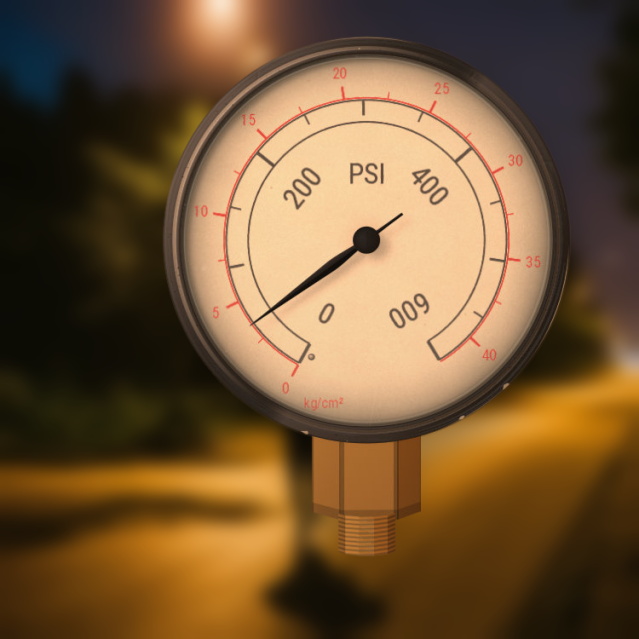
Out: value=50 unit=psi
